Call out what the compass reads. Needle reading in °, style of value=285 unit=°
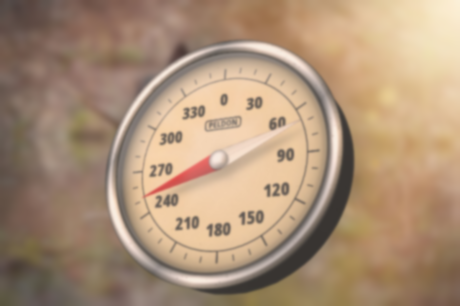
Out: value=250 unit=°
